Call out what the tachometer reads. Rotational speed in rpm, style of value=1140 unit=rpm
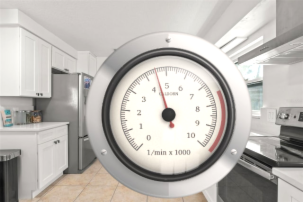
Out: value=4500 unit=rpm
